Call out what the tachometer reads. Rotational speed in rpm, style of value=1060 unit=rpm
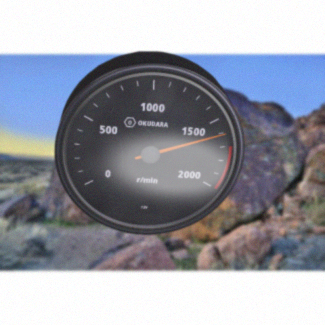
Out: value=1600 unit=rpm
